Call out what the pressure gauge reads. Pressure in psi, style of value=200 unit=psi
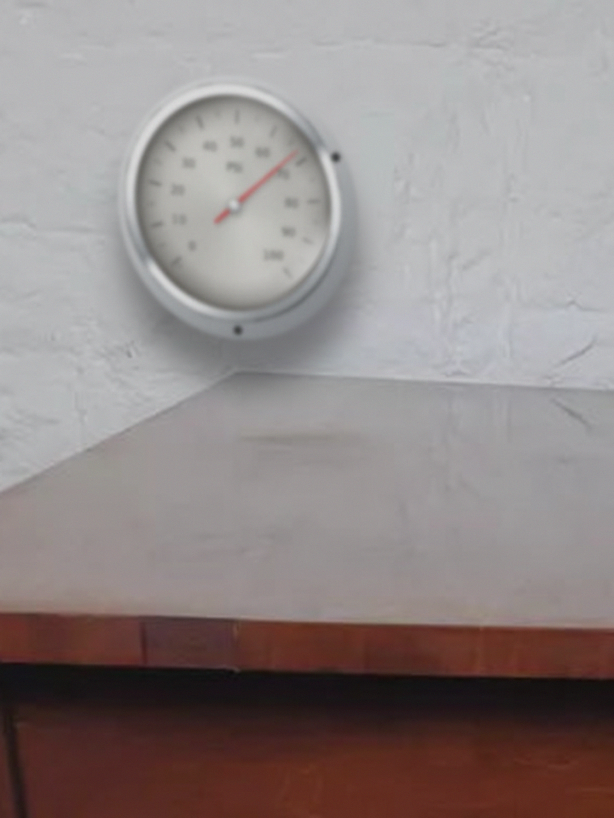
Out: value=67.5 unit=psi
